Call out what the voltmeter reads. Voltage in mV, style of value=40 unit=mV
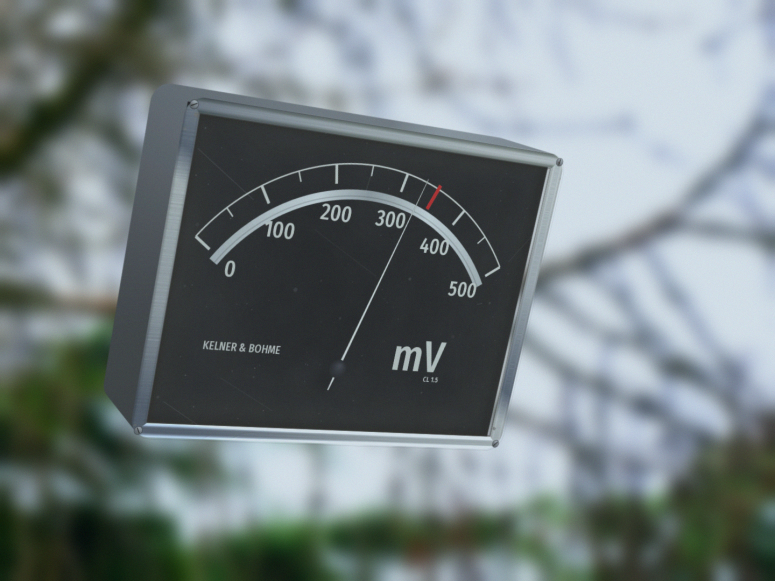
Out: value=325 unit=mV
